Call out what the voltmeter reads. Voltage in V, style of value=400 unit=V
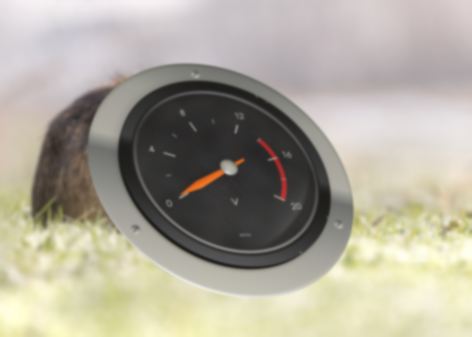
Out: value=0 unit=V
